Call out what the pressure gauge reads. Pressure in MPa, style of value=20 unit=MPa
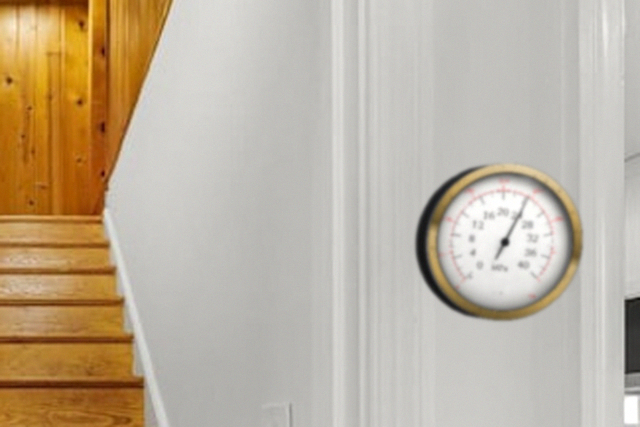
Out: value=24 unit=MPa
